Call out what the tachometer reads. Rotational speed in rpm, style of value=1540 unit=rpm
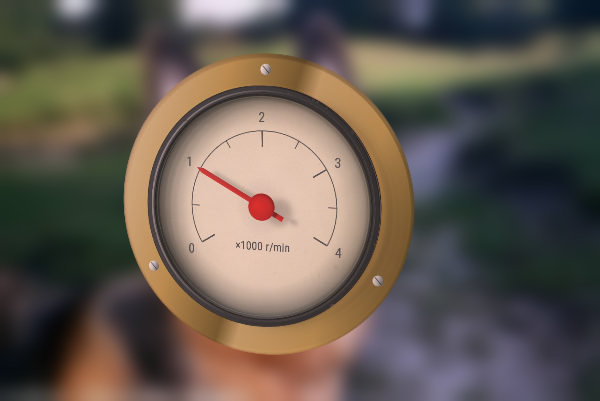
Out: value=1000 unit=rpm
